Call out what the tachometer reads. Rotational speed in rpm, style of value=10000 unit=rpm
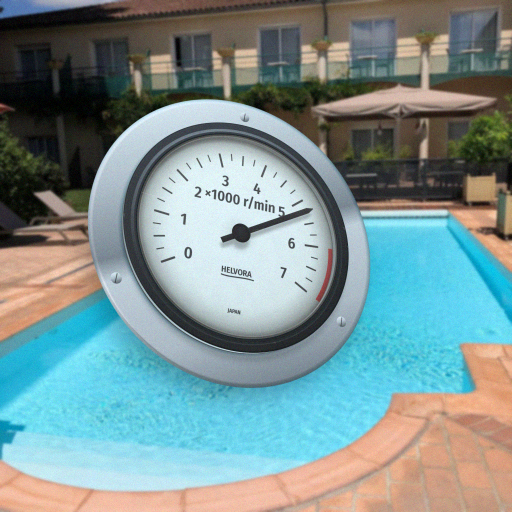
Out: value=5250 unit=rpm
